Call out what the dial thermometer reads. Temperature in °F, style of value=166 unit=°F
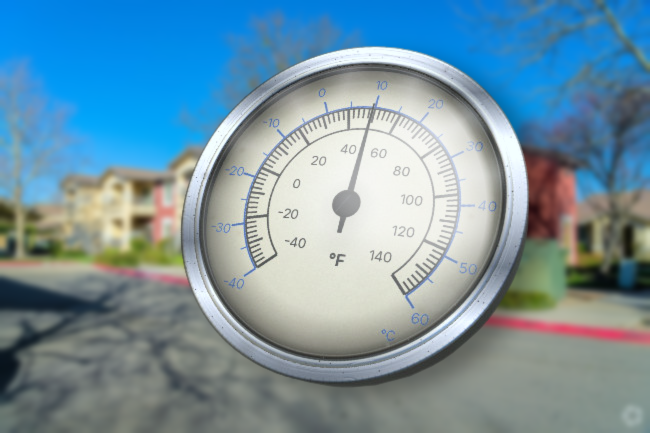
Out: value=50 unit=°F
